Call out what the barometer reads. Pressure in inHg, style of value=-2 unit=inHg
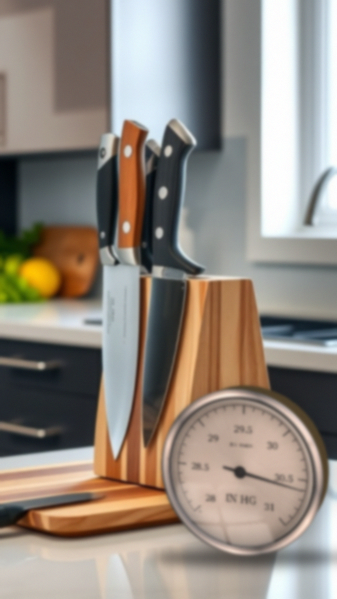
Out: value=30.6 unit=inHg
